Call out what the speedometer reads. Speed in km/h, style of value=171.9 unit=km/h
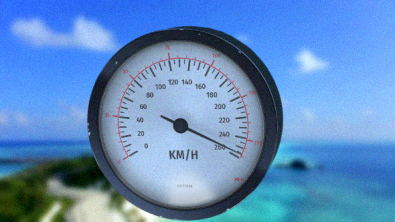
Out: value=255 unit=km/h
